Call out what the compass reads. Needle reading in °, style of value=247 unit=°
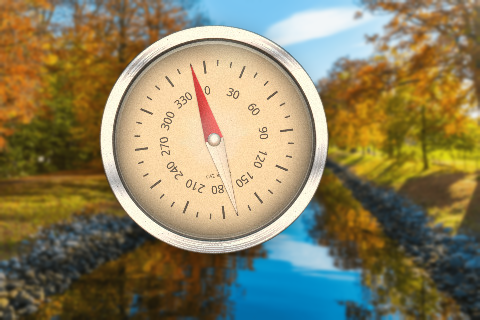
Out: value=350 unit=°
